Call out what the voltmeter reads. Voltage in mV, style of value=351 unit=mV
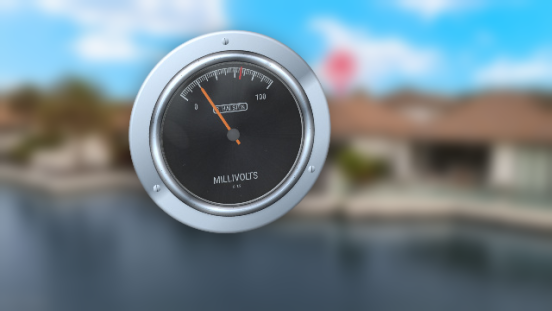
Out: value=20 unit=mV
